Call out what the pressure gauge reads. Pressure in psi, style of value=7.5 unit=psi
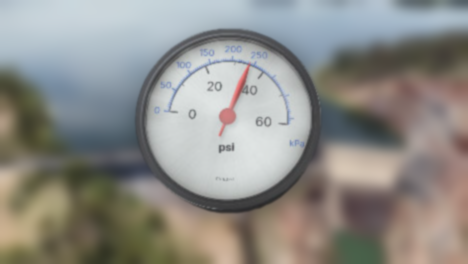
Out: value=35 unit=psi
